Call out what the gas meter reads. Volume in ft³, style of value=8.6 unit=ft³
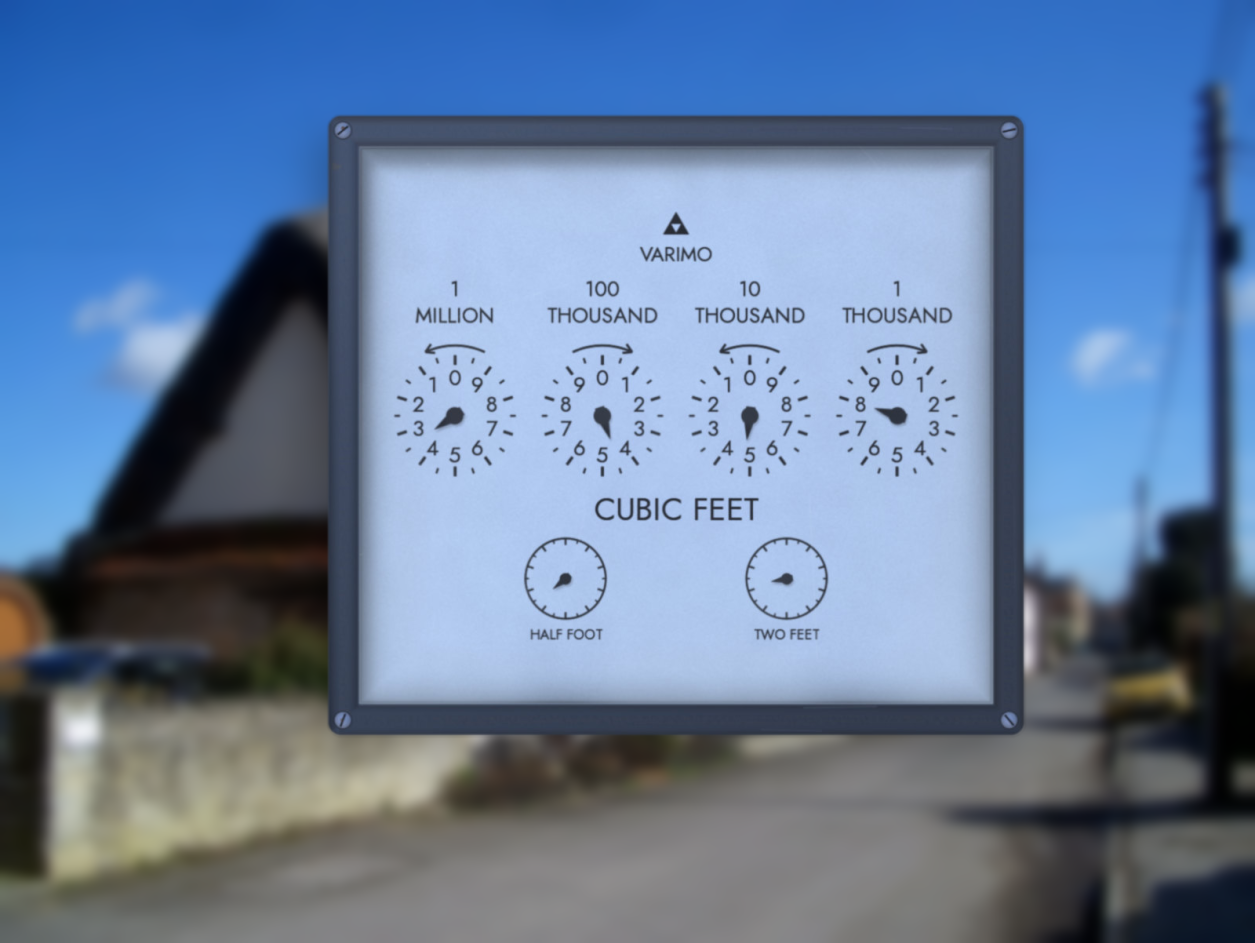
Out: value=344800 unit=ft³
